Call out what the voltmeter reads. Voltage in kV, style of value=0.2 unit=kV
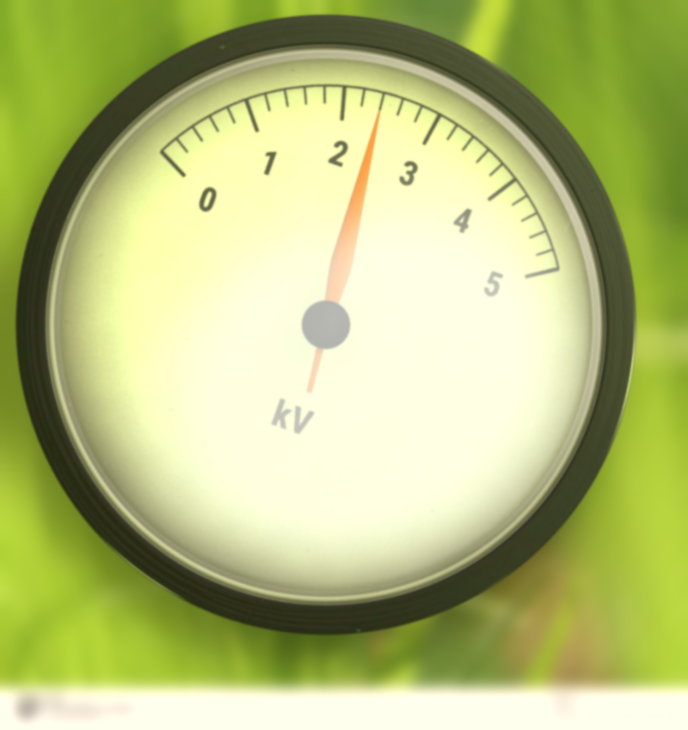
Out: value=2.4 unit=kV
